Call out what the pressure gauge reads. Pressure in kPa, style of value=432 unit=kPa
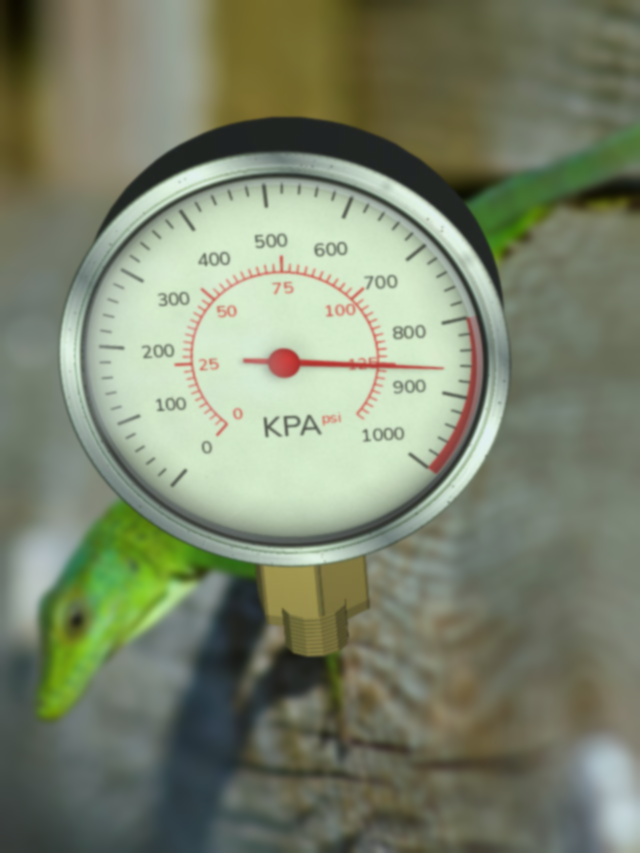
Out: value=860 unit=kPa
